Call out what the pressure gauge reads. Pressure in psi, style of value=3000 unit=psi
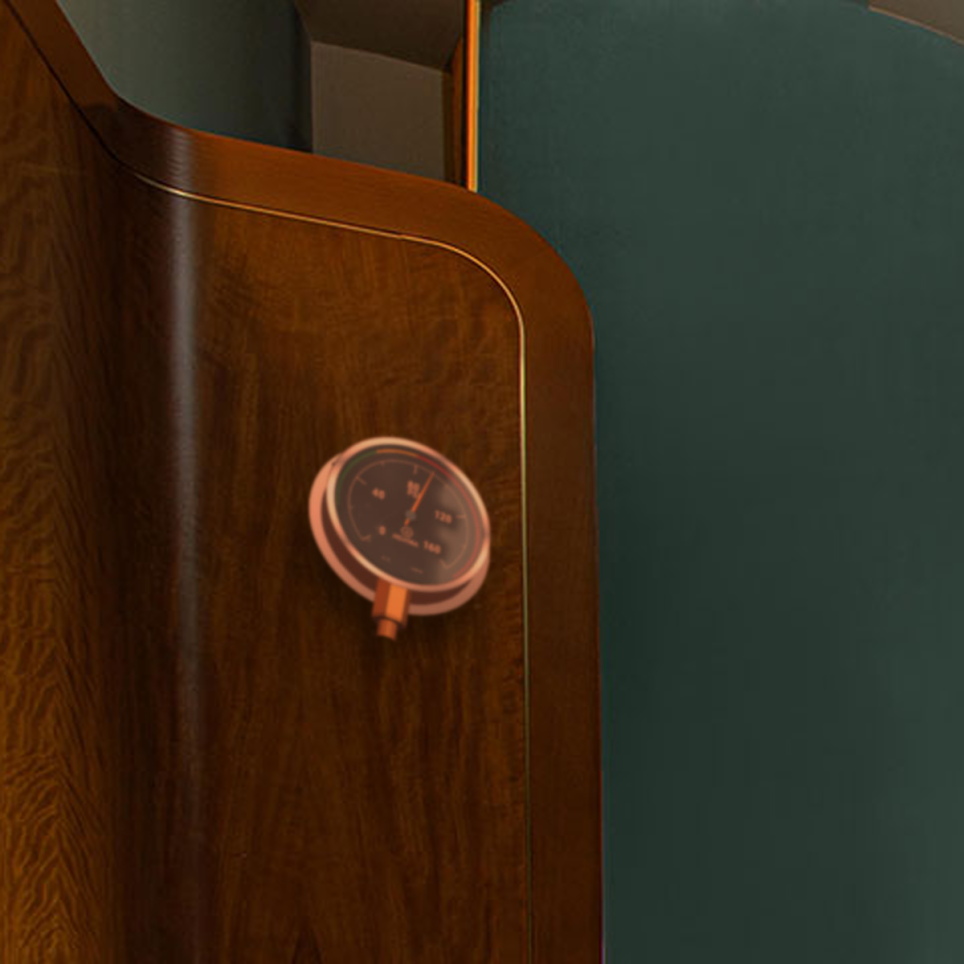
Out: value=90 unit=psi
